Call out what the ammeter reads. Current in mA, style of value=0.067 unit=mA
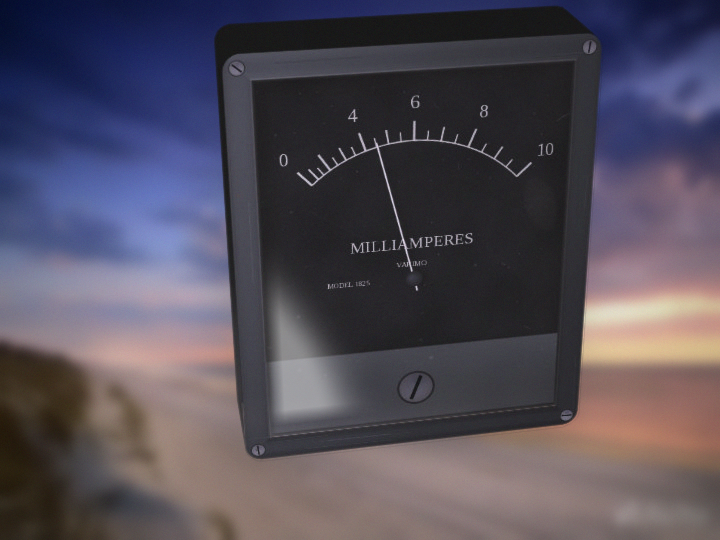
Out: value=4.5 unit=mA
